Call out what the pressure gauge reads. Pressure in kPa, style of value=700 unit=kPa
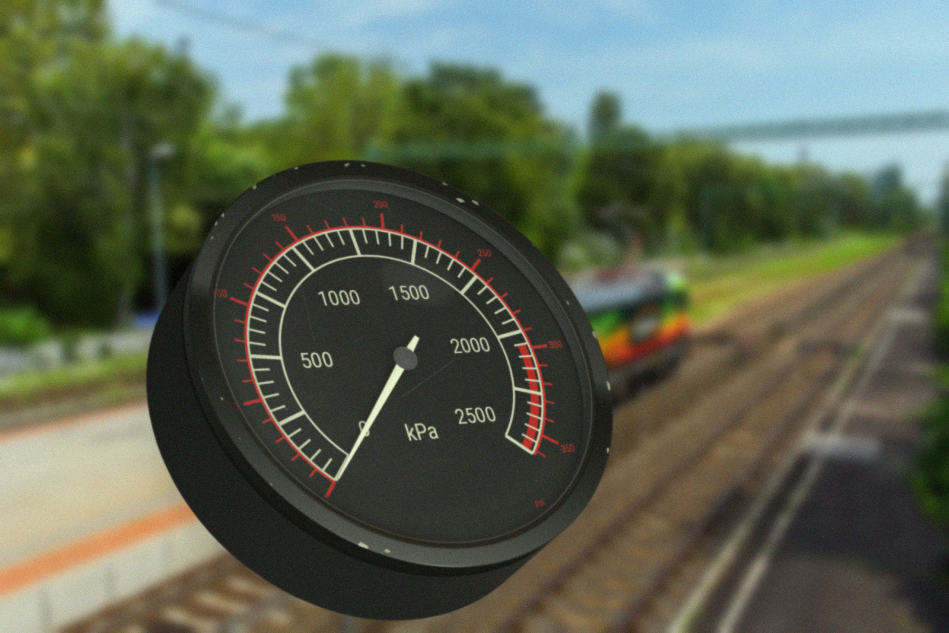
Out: value=0 unit=kPa
